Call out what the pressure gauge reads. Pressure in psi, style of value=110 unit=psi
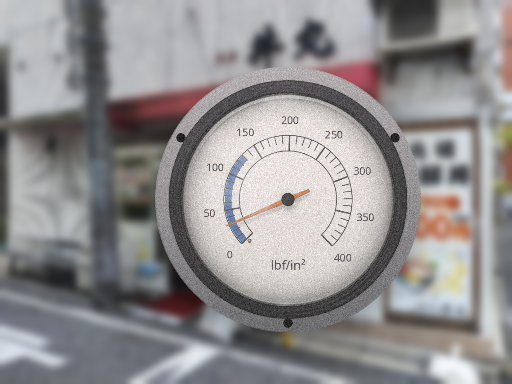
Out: value=30 unit=psi
